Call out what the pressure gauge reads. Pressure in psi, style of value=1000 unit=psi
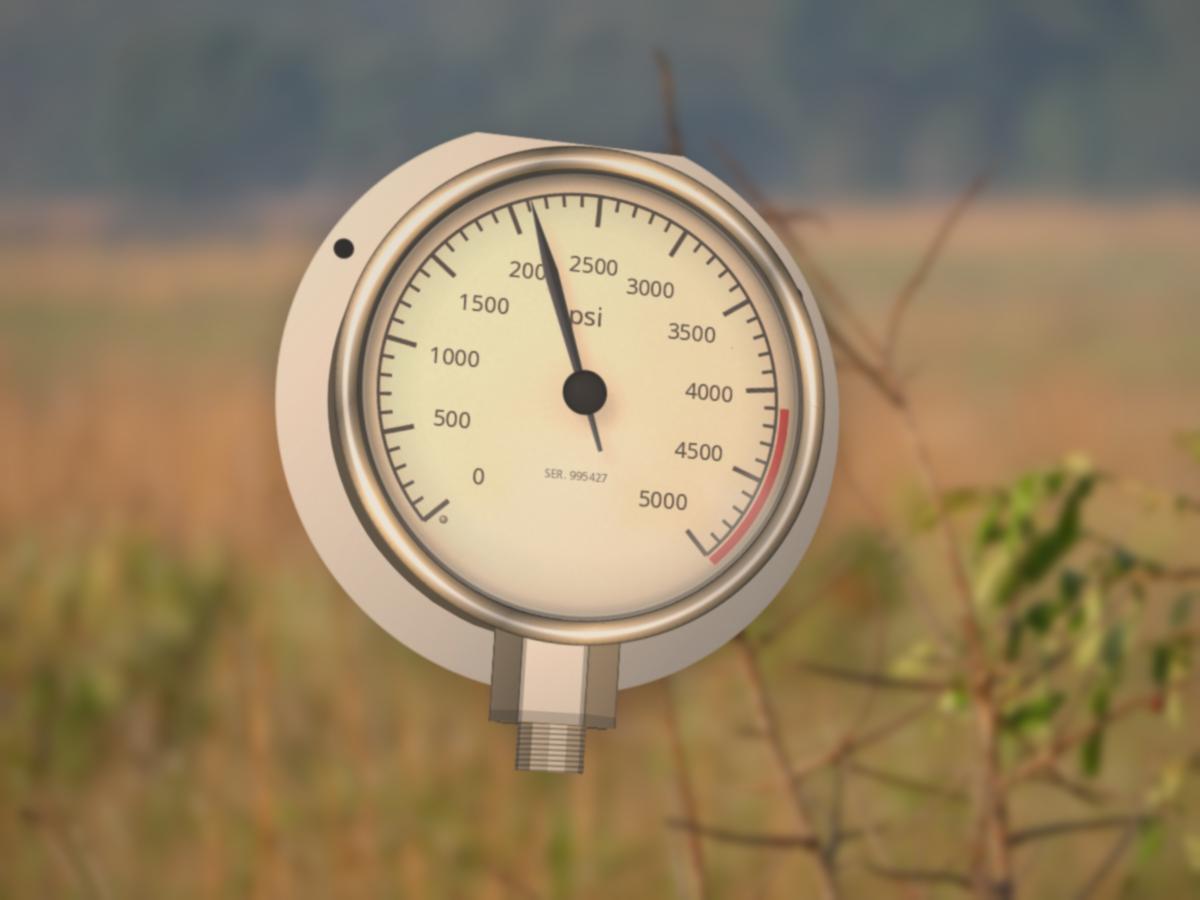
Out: value=2100 unit=psi
